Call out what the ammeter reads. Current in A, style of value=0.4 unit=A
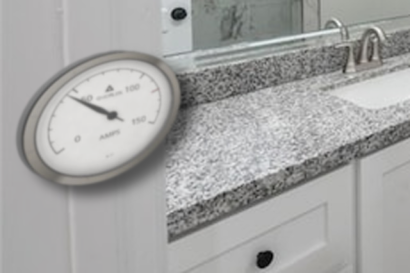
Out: value=45 unit=A
